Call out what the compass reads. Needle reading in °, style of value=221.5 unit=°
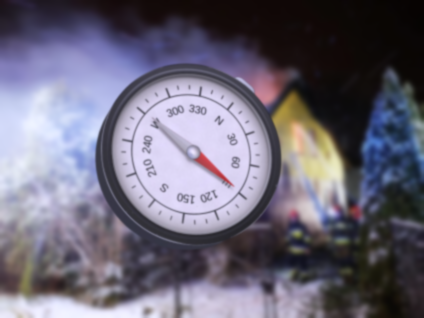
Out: value=90 unit=°
